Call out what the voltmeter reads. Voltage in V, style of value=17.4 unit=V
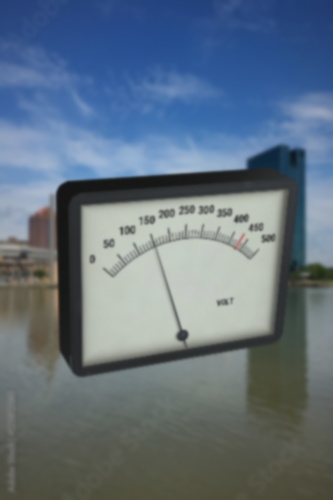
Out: value=150 unit=V
